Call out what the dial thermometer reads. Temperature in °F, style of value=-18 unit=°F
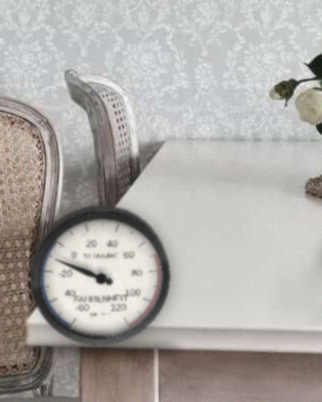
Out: value=-10 unit=°F
